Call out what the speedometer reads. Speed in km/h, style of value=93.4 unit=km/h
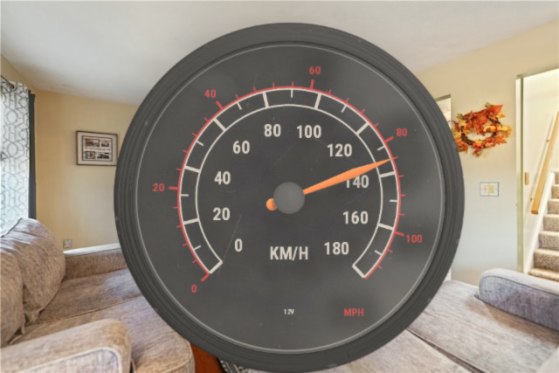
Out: value=135 unit=km/h
